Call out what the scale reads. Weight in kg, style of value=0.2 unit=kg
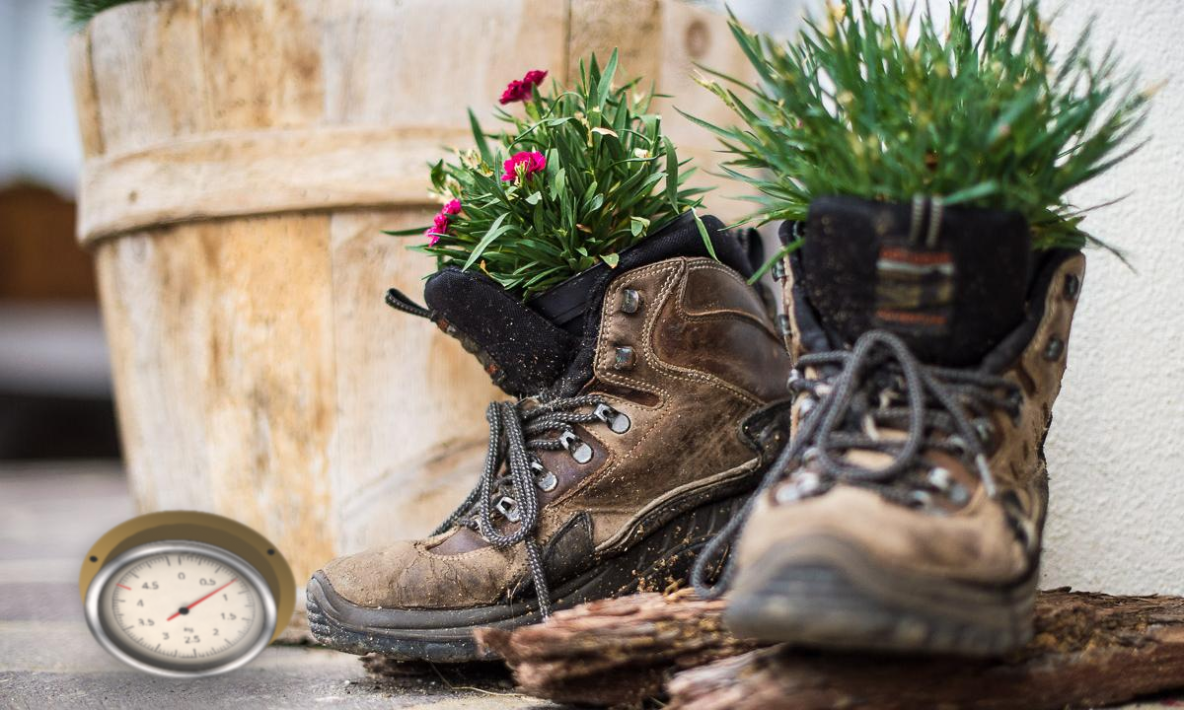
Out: value=0.75 unit=kg
